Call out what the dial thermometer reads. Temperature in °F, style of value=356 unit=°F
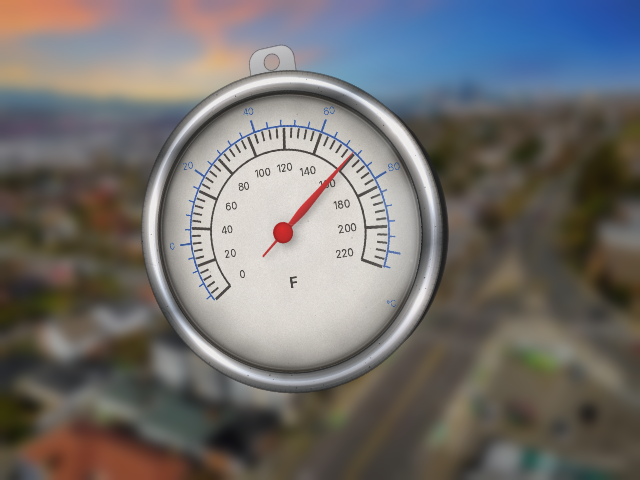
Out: value=160 unit=°F
